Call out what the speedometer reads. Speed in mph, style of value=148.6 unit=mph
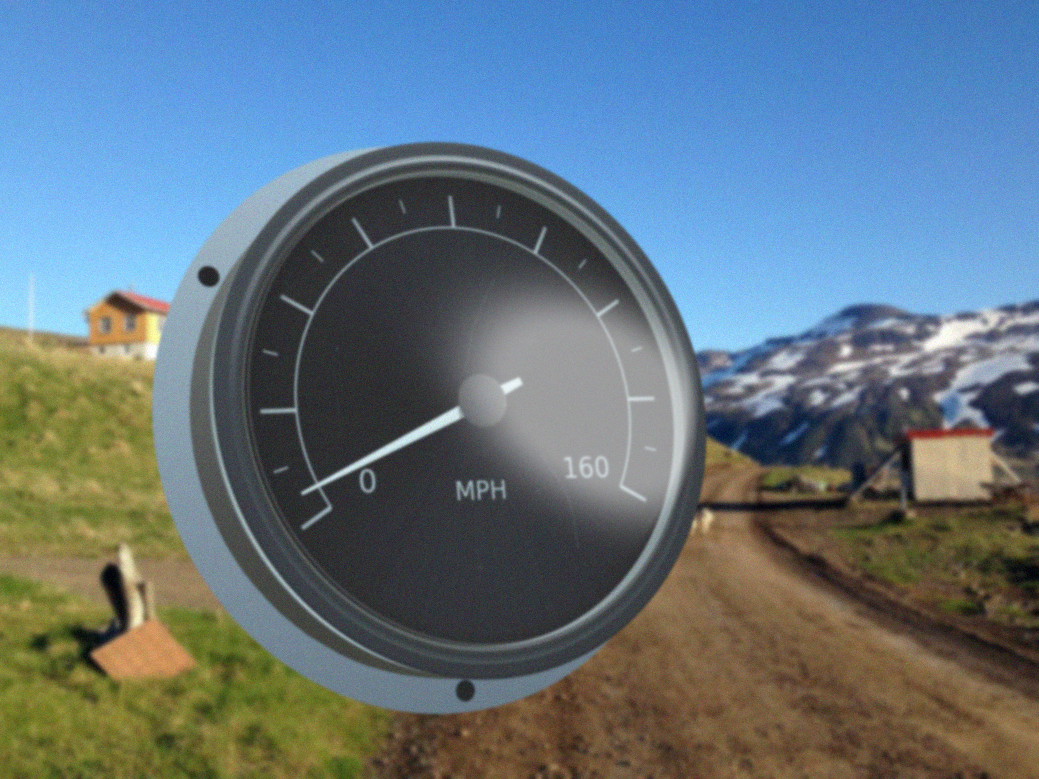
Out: value=5 unit=mph
